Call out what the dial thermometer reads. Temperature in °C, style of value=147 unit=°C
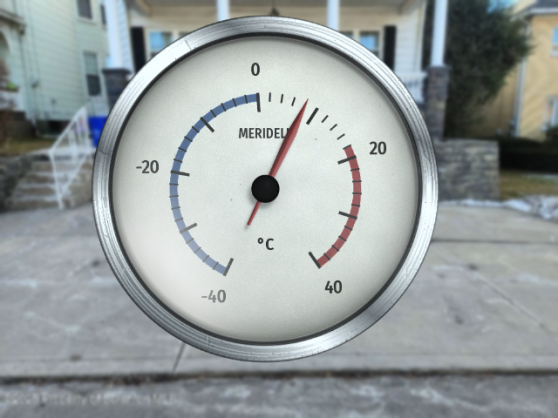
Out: value=8 unit=°C
